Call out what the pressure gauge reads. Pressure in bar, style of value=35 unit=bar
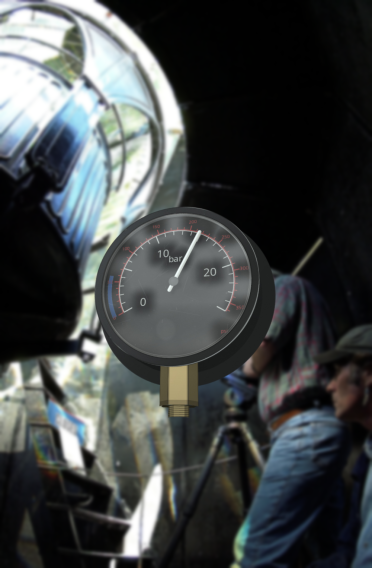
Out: value=15 unit=bar
